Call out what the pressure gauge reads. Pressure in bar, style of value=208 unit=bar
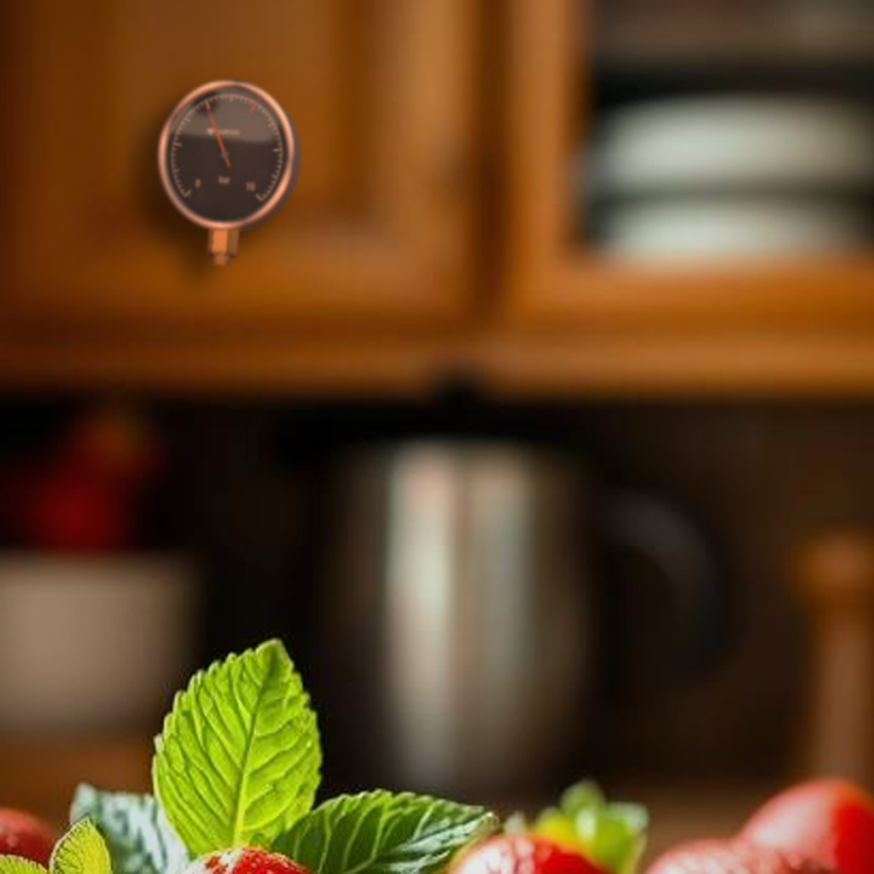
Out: value=4 unit=bar
